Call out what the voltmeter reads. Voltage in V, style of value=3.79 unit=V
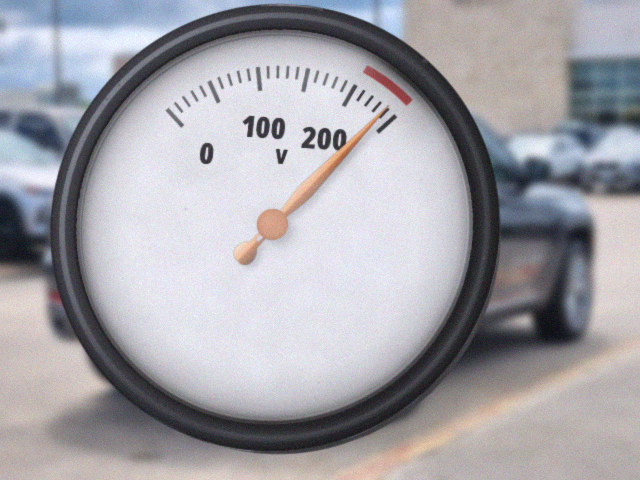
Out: value=240 unit=V
